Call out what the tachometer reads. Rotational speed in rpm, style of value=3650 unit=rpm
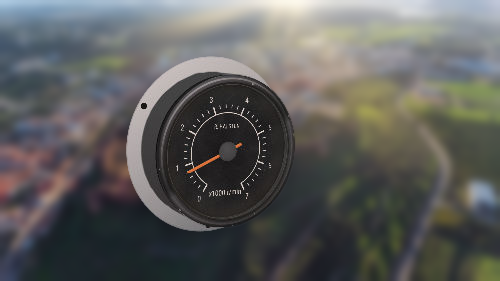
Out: value=800 unit=rpm
